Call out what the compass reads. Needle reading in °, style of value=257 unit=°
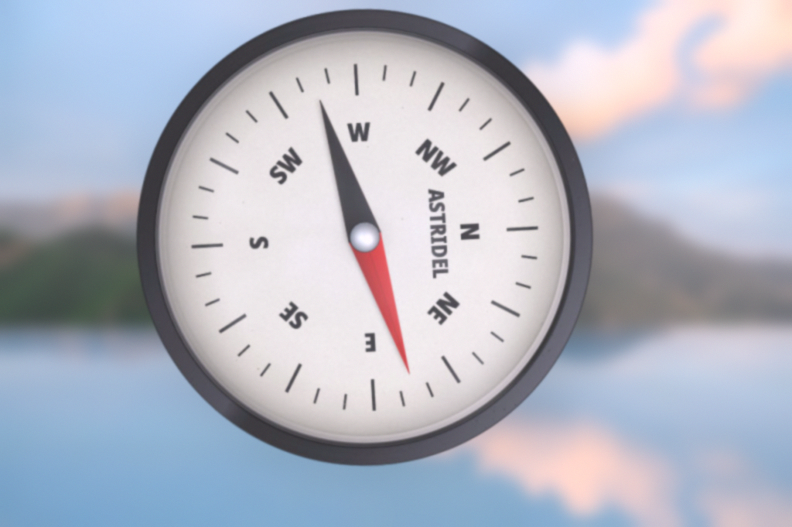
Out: value=75 unit=°
